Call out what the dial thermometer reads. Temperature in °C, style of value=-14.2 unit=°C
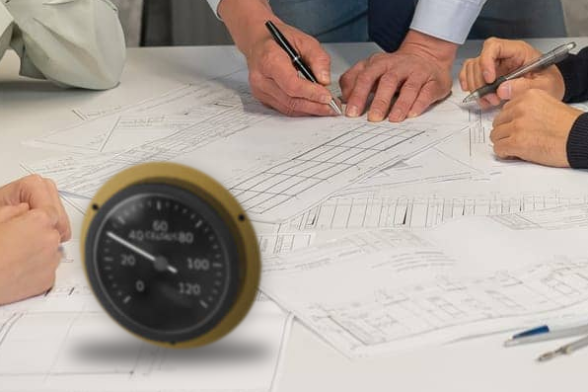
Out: value=32 unit=°C
